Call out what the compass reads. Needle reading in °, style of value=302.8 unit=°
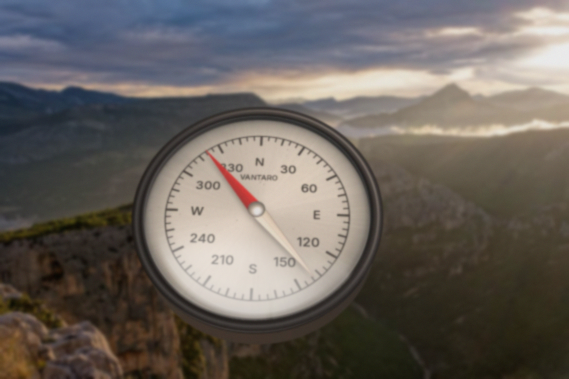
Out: value=320 unit=°
